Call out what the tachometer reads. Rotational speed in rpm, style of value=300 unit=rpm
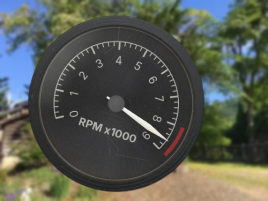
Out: value=8600 unit=rpm
